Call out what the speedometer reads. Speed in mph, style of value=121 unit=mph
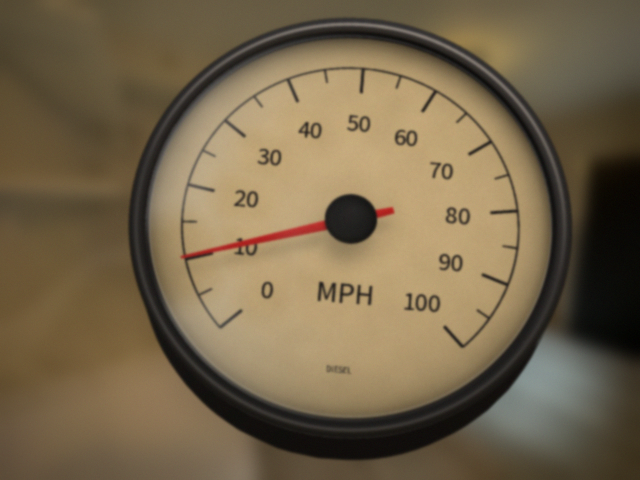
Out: value=10 unit=mph
